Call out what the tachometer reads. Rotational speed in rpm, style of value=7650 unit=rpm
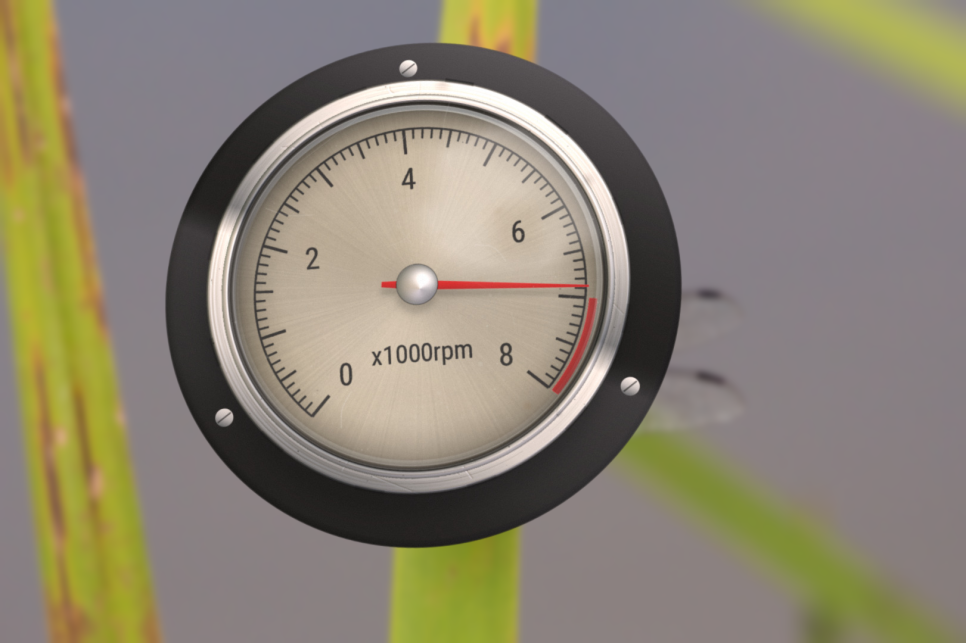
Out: value=6900 unit=rpm
